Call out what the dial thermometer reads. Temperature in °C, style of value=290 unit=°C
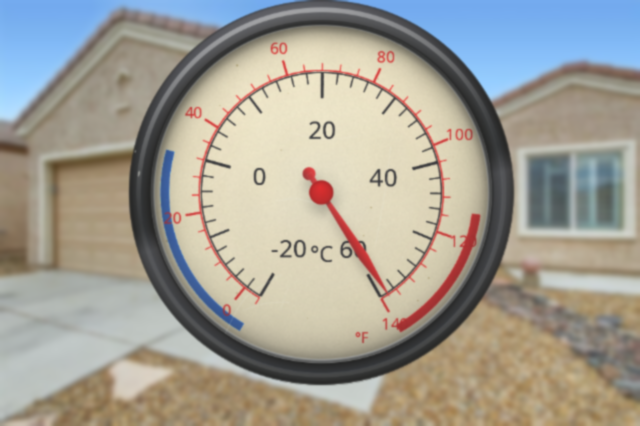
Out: value=59 unit=°C
